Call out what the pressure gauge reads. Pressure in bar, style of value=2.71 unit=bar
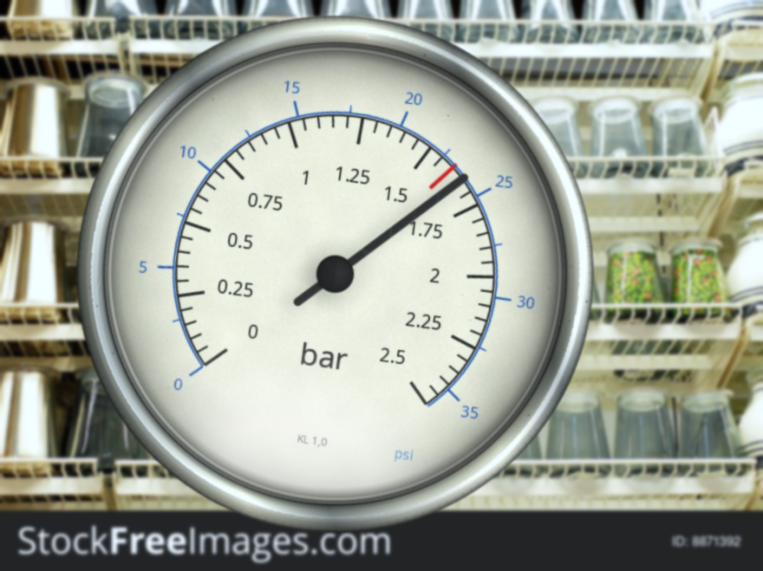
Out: value=1.65 unit=bar
